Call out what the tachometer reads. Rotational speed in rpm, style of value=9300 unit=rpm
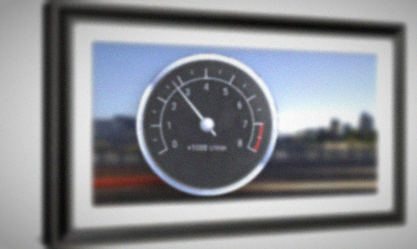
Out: value=2750 unit=rpm
